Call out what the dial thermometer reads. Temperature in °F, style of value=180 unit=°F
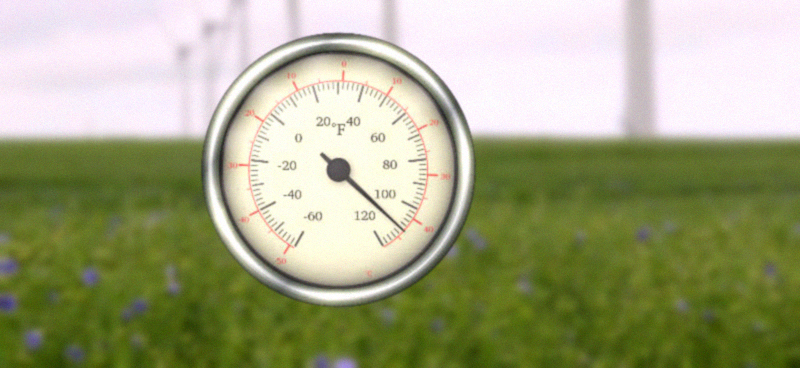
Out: value=110 unit=°F
